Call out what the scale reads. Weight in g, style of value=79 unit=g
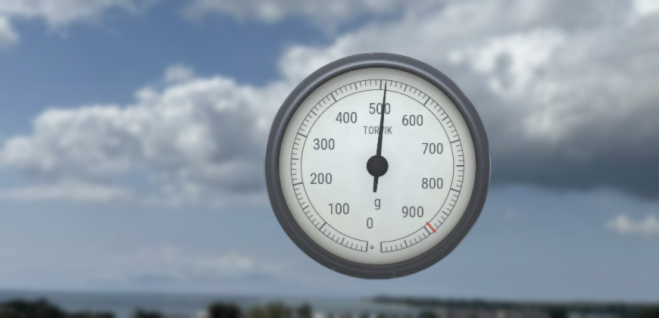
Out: value=510 unit=g
